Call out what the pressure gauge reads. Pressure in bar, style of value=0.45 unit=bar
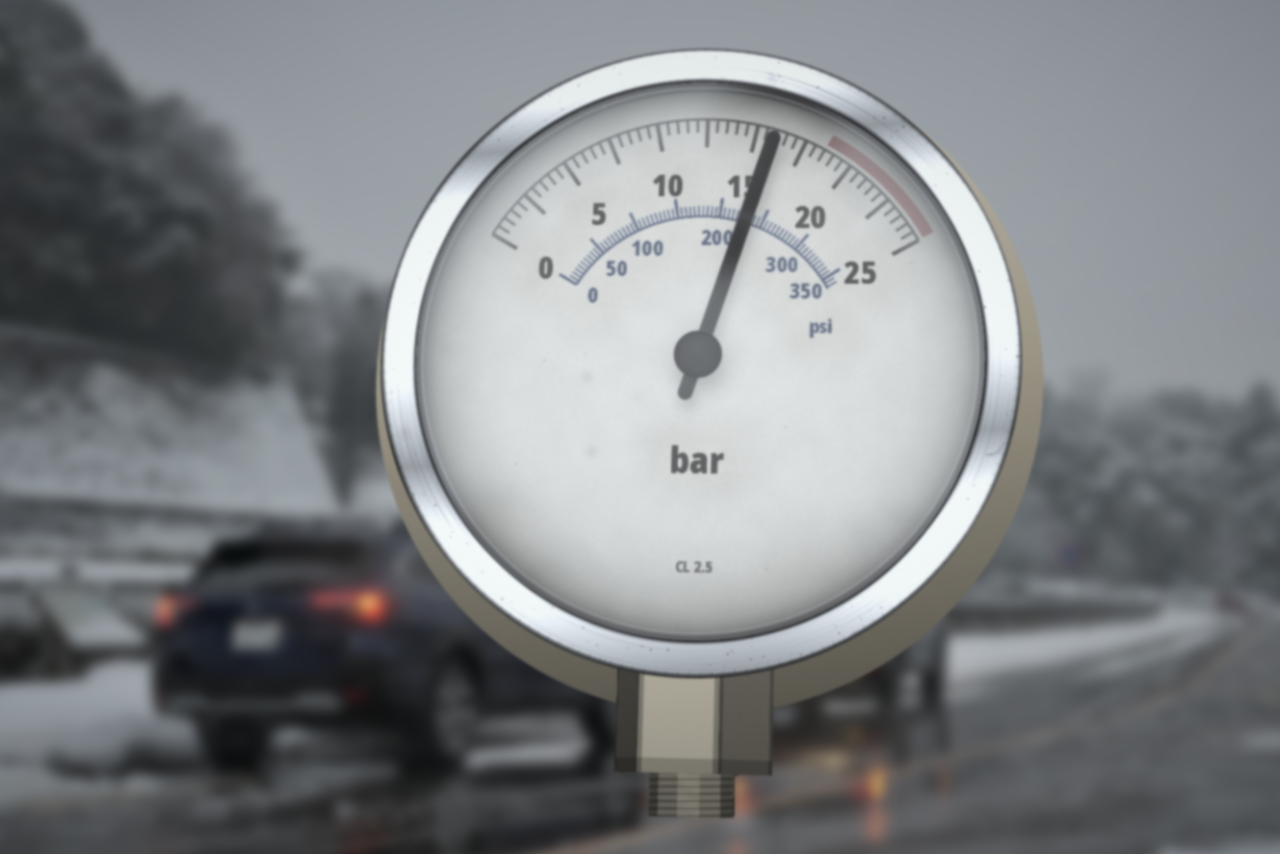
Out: value=16 unit=bar
